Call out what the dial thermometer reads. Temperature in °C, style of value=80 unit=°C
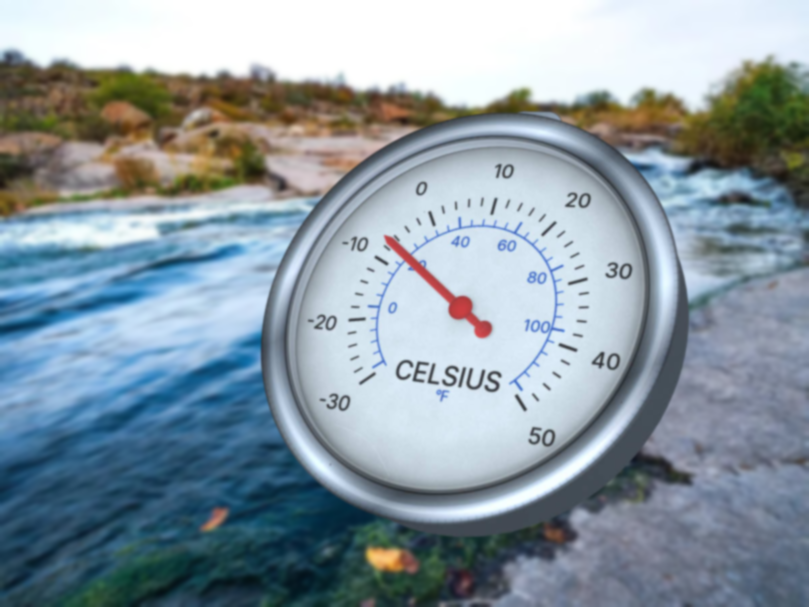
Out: value=-7 unit=°C
